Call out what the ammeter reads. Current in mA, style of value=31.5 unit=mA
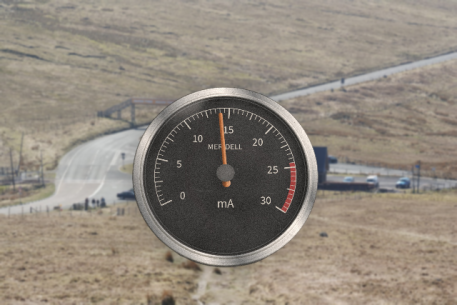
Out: value=14 unit=mA
